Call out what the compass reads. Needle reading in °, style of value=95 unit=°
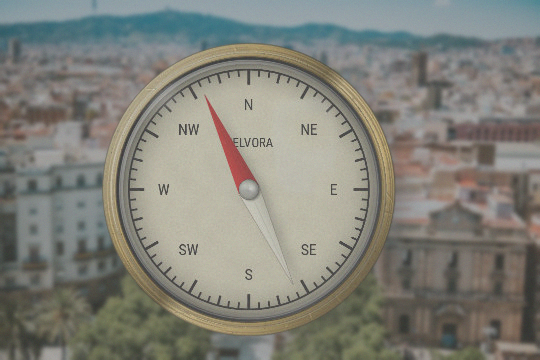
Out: value=335 unit=°
